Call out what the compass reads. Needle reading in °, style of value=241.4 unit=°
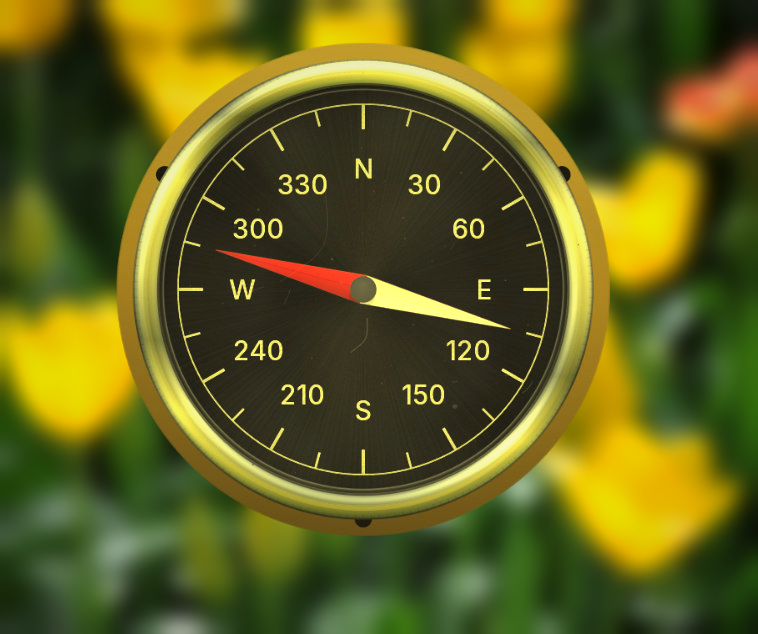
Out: value=285 unit=°
